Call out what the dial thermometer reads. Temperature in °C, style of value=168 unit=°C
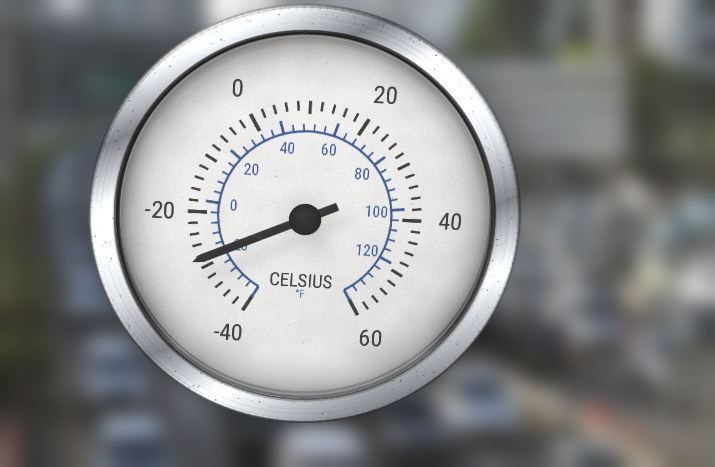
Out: value=-28 unit=°C
